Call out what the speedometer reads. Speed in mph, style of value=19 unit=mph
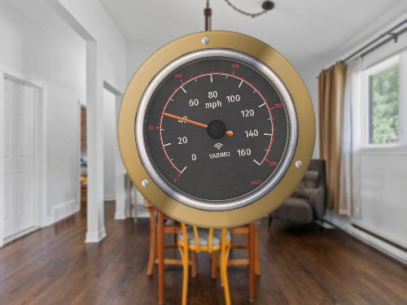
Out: value=40 unit=mph
